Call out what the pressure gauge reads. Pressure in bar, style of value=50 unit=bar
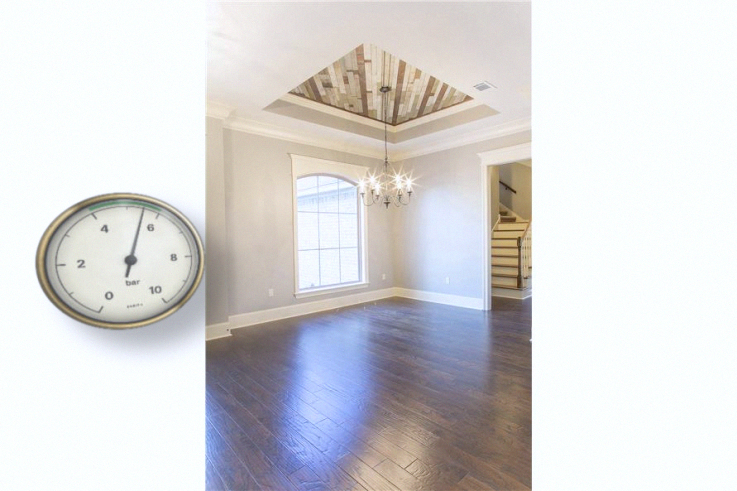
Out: value=5.5 unit=bar
